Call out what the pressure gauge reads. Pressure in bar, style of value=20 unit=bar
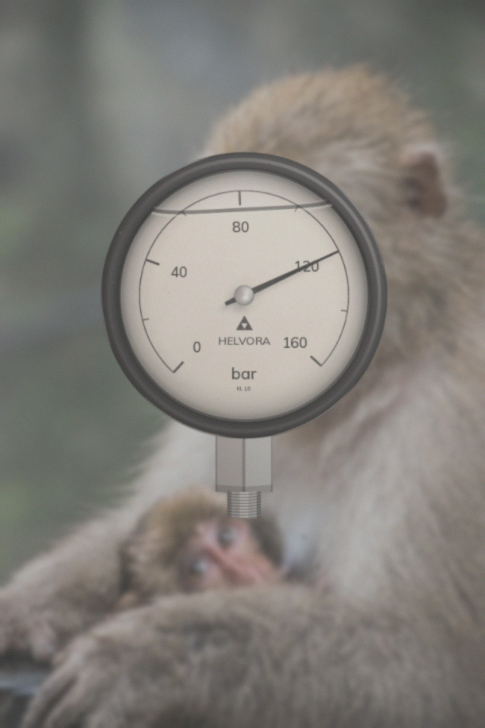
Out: value=120 unit=bar
